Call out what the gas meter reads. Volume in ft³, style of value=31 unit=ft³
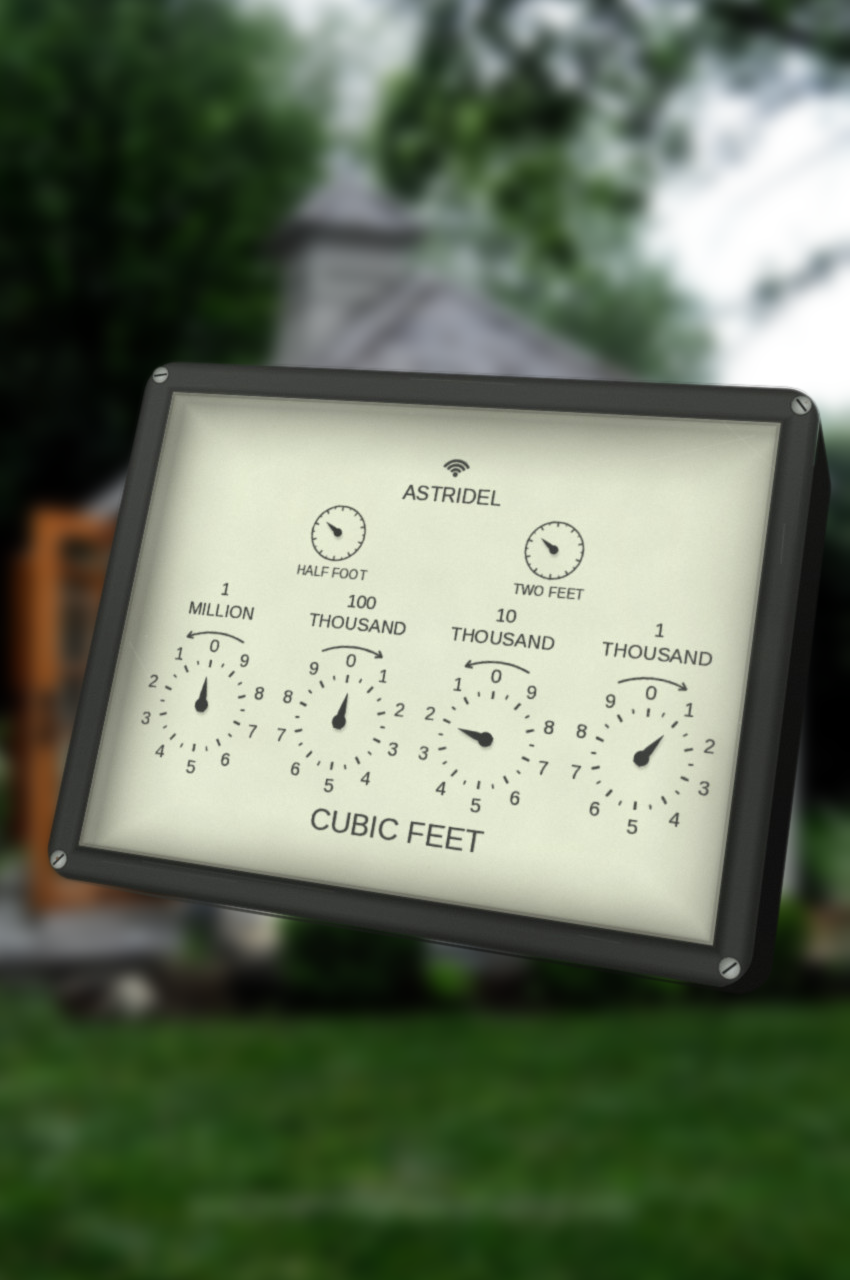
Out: value=2100 unit=ft³
